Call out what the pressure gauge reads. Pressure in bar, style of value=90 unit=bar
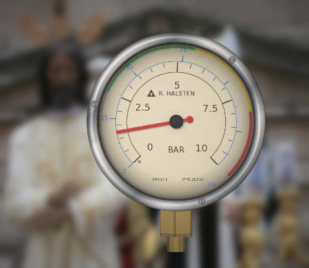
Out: value=1.25 unit=bar
